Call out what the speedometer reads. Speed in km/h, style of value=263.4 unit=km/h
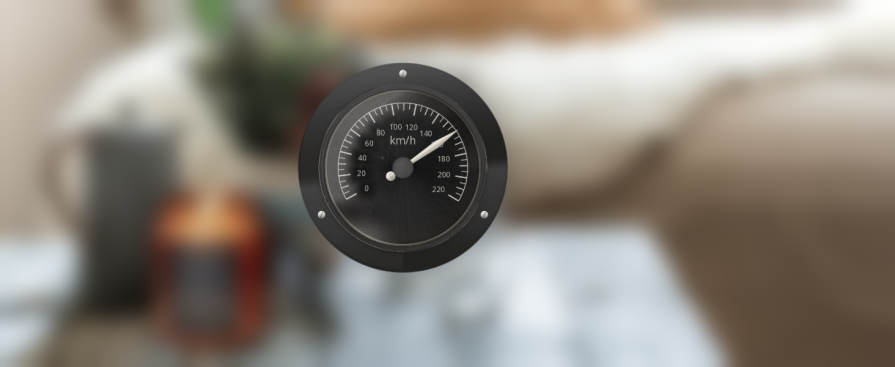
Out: value=160 unit=km/h
